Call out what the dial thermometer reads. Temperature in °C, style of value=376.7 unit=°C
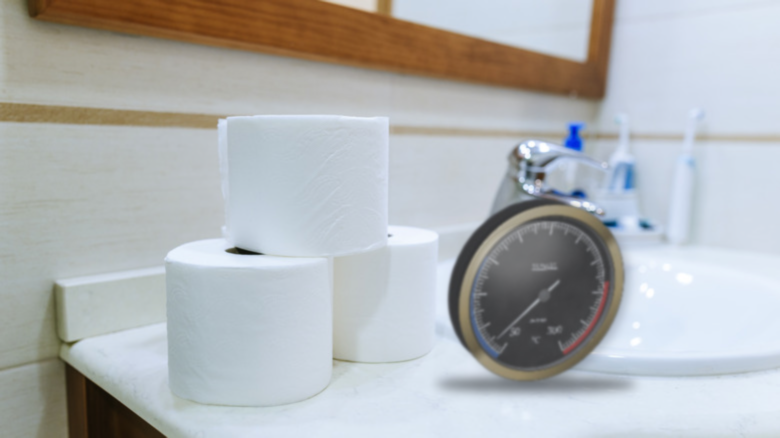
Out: value=62.5 unit=°C
